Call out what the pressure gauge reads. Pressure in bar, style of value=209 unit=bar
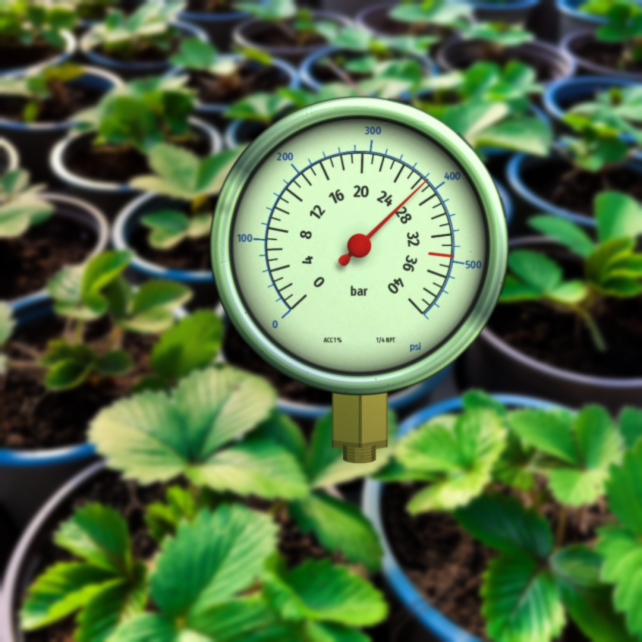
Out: value=26.5 unit=bar
